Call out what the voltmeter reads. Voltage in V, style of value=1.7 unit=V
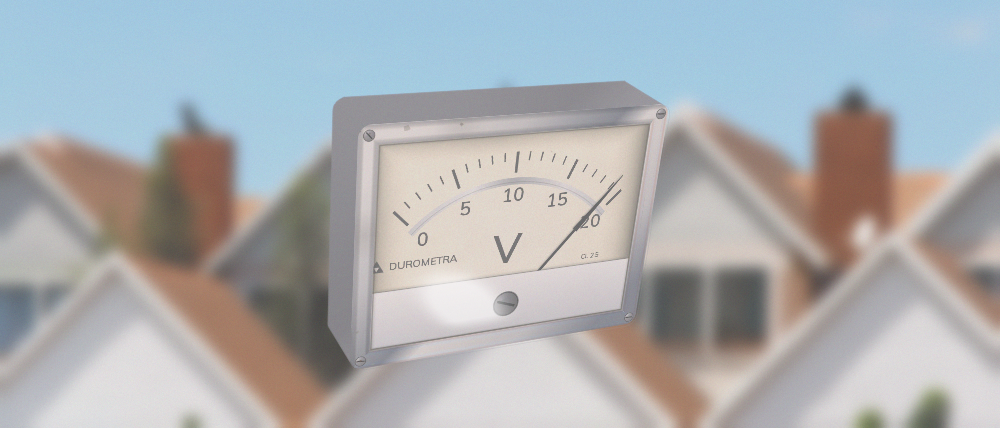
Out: value=19 unit=V
